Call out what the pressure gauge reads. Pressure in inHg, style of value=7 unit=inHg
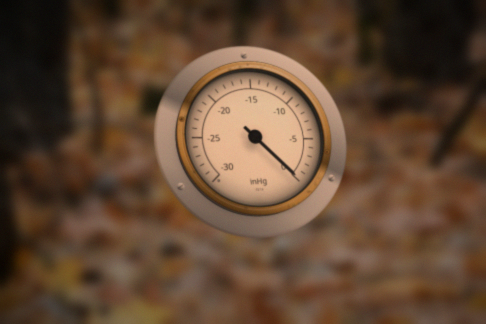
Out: value=0 unit=inHg
